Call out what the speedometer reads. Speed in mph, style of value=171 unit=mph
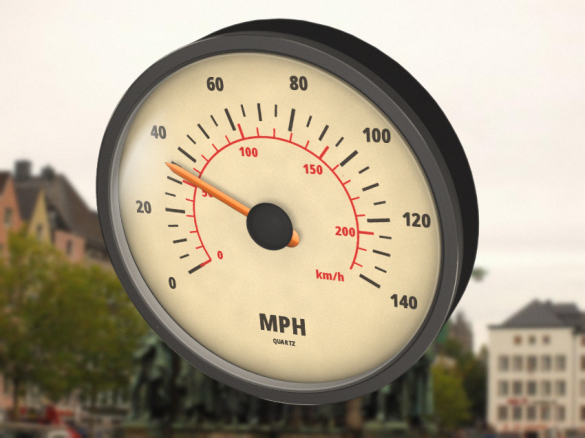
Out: value=35 unit=mph
